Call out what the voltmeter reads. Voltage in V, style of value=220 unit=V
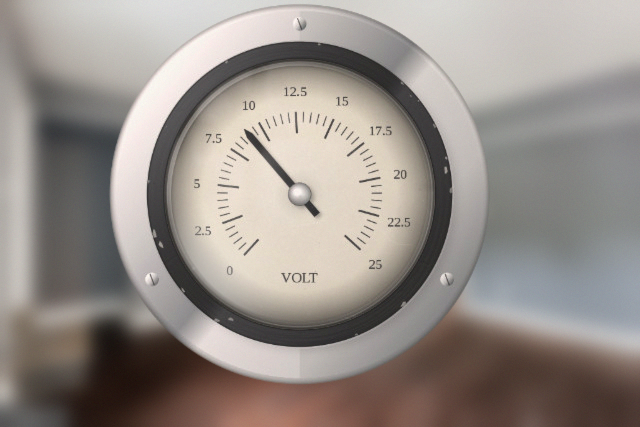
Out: value=9 unit=V
